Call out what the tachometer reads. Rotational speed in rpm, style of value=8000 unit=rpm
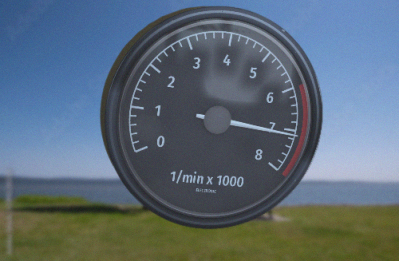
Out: value=7100 unit=rpm
